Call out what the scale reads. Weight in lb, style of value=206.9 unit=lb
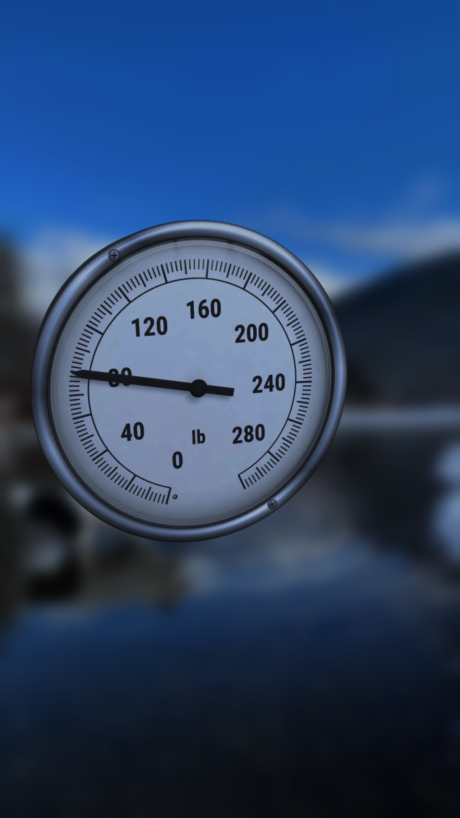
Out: value=80 unit=lb
